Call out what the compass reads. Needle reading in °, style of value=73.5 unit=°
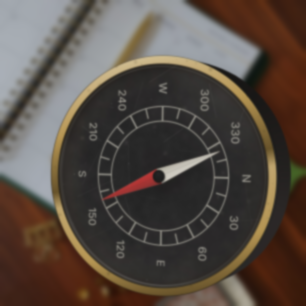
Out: value=157.5 unit=°
